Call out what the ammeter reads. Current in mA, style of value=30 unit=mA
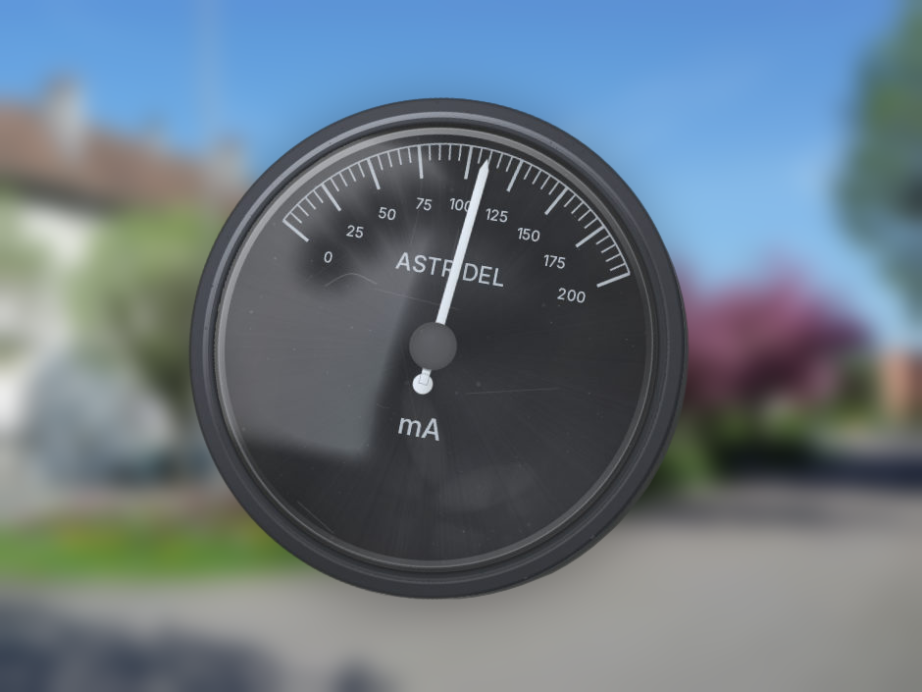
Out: value=110 unit=mA
